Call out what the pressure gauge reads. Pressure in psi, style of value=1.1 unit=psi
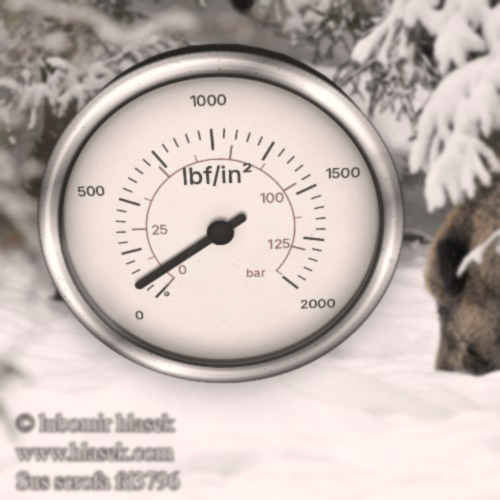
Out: value=100 unit=psi
